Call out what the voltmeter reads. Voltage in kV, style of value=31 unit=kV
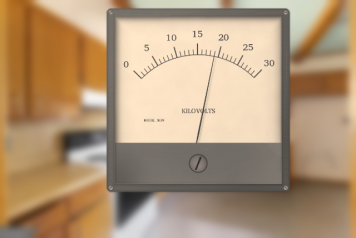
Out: value=19 unit=kV
